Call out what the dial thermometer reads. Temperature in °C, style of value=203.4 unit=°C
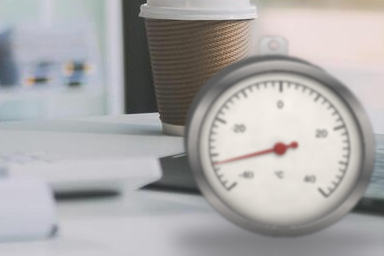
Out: value=-32 unit=°C
